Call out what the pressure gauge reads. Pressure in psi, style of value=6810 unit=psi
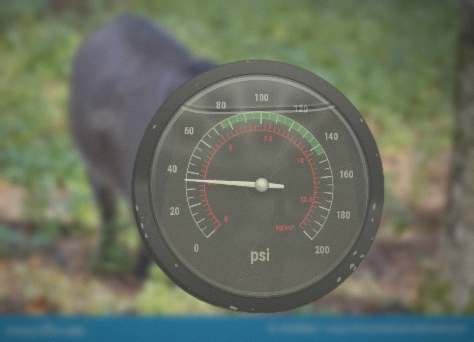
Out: value=35 unit=psi
